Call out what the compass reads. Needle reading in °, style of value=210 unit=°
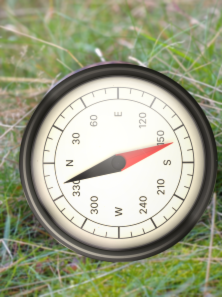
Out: value=160 unit=°
